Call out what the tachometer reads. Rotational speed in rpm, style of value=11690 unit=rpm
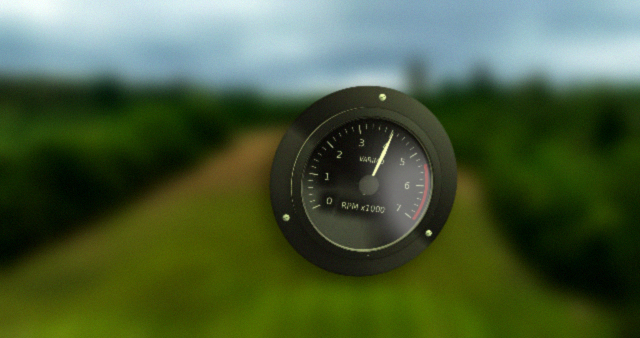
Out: value=4000 unit=rpm
